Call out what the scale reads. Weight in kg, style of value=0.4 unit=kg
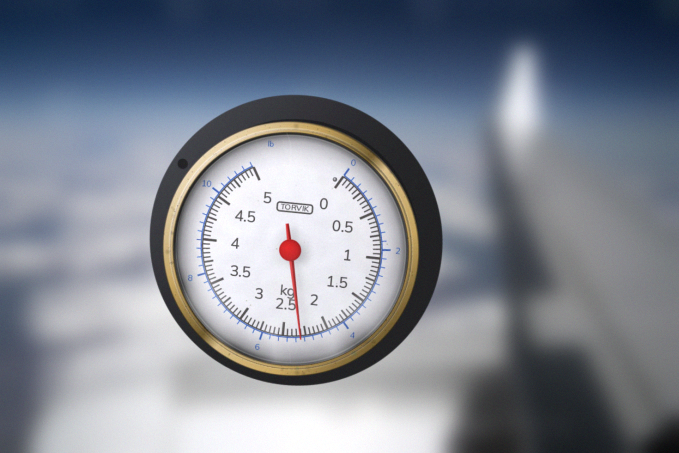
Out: value=2.3 unit=kg
